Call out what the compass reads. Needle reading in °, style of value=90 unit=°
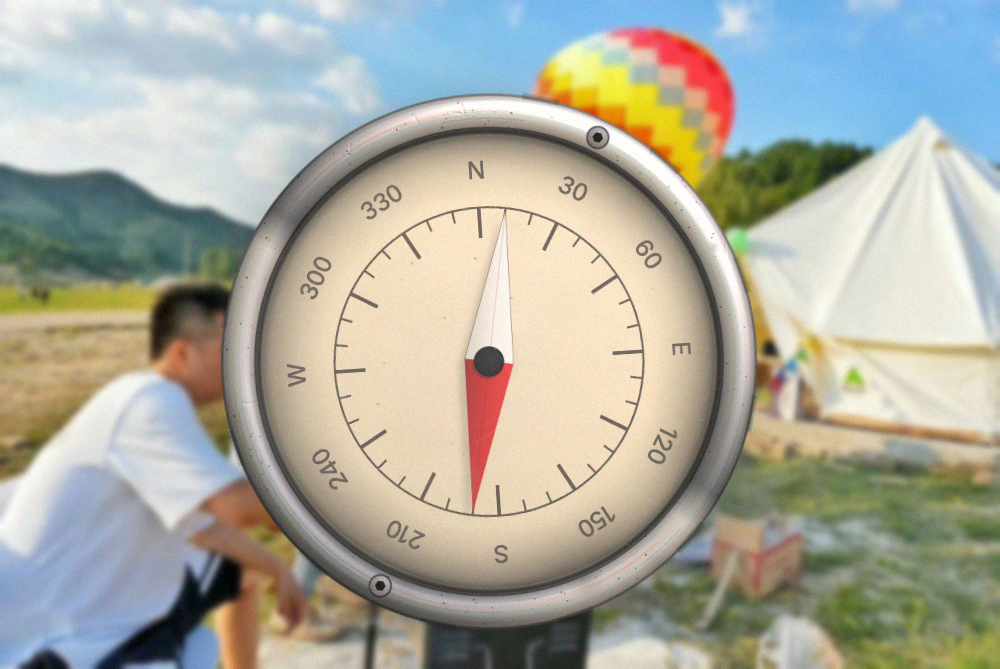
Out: value=190 unit=°
